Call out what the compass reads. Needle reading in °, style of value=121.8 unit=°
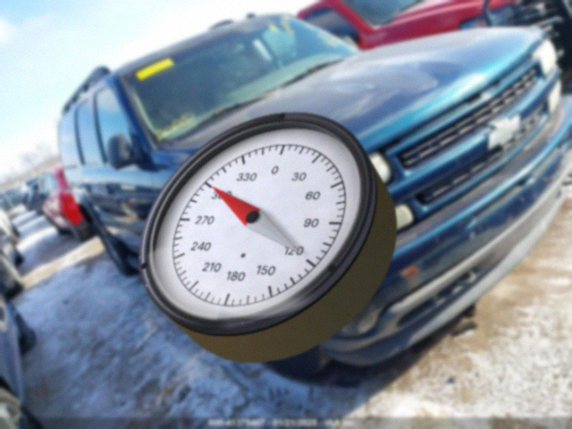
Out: value=300 unit=°
